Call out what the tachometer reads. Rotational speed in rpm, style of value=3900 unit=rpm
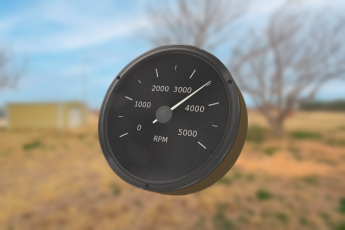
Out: value=3500 unit=rpm
